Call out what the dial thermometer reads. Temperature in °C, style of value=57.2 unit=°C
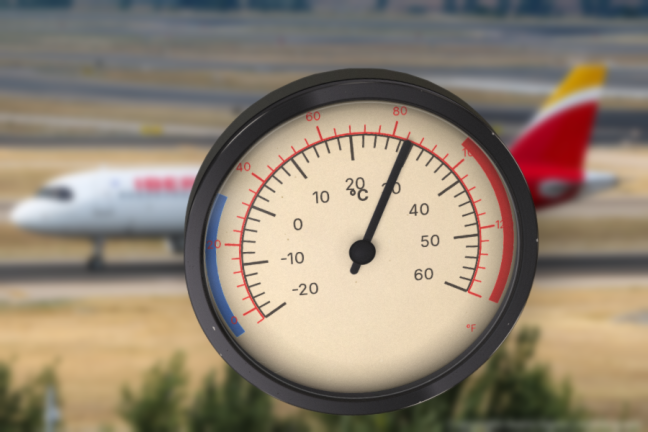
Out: value=29 unit=°C
